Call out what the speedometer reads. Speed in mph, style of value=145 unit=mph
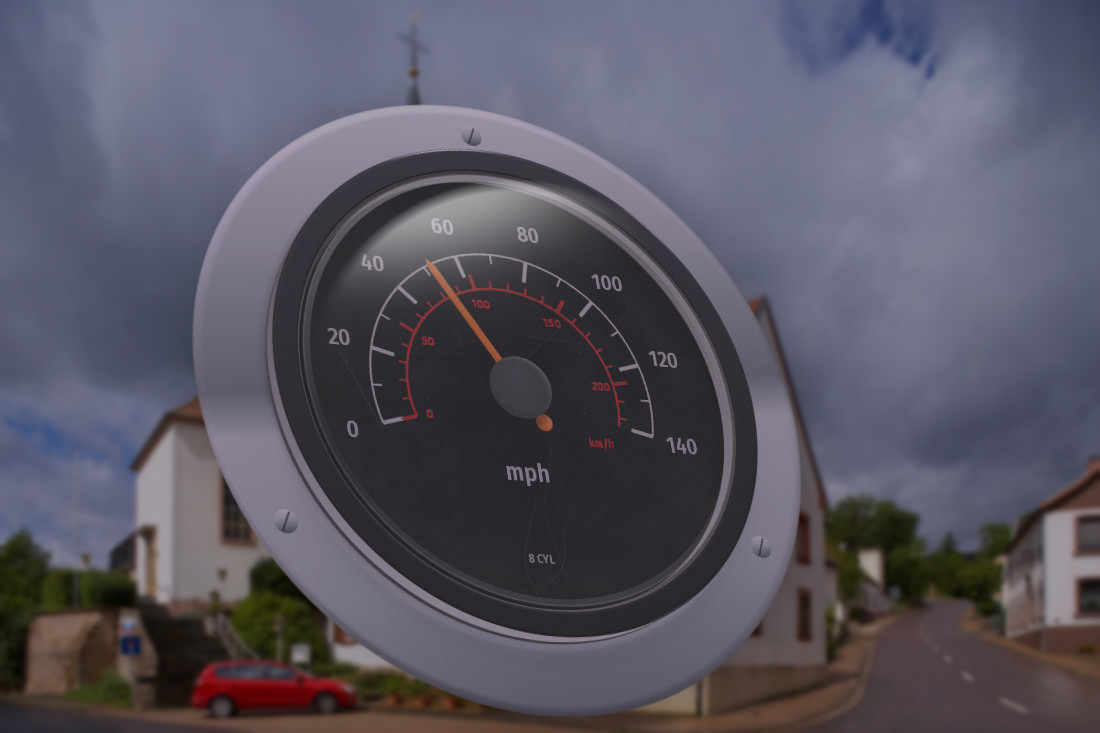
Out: value=50 unit=mph
